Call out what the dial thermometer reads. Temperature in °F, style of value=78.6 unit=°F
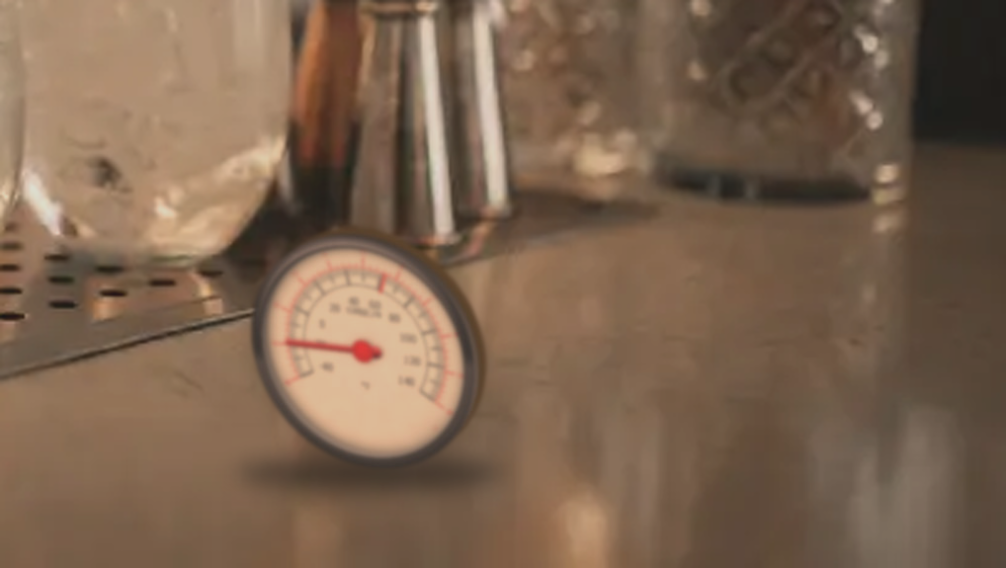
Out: value=-20 unit=°F
